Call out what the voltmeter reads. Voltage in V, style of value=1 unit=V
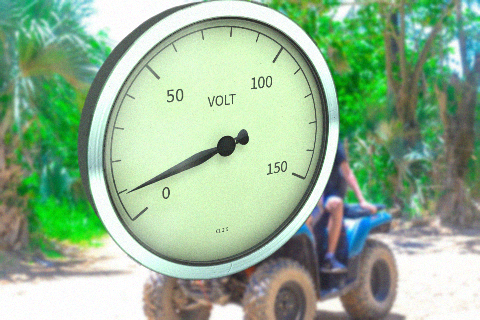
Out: value=10 unit=V
